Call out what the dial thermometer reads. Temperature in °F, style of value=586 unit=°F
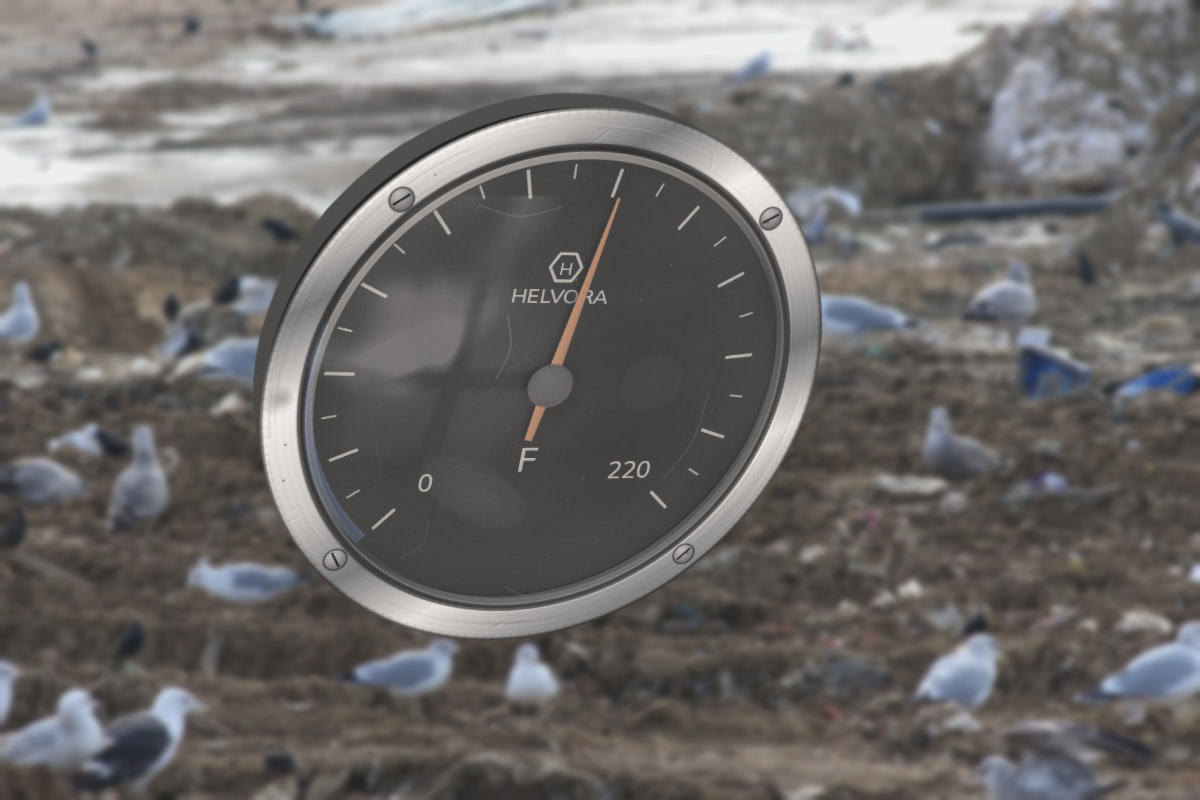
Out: value=120 unit=°F
